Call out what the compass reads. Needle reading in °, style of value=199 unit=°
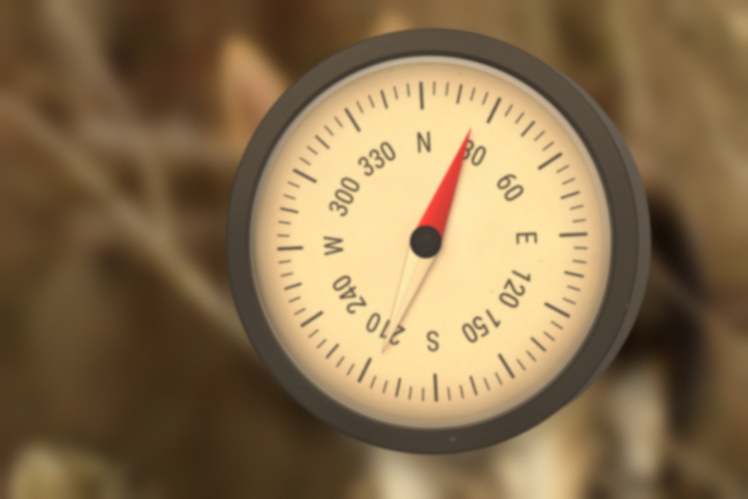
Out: value=25 unit=°
